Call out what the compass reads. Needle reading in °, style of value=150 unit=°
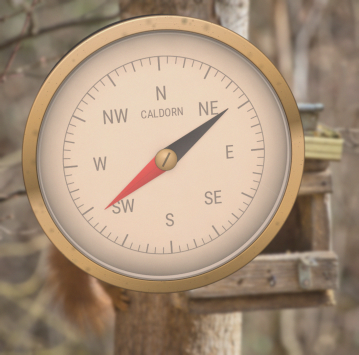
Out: value=235 unit=°
